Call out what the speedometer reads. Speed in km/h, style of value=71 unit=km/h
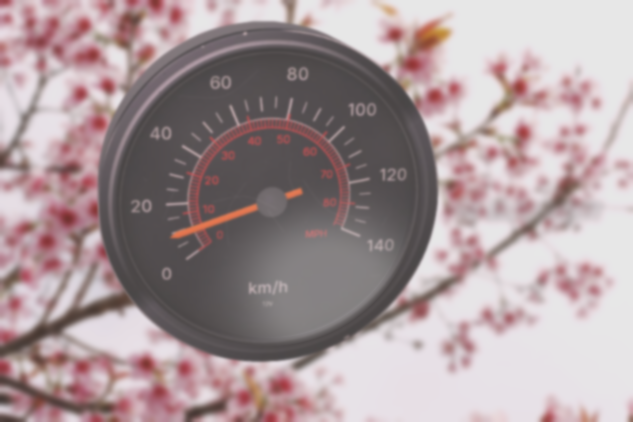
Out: value=10 unit=km/h
